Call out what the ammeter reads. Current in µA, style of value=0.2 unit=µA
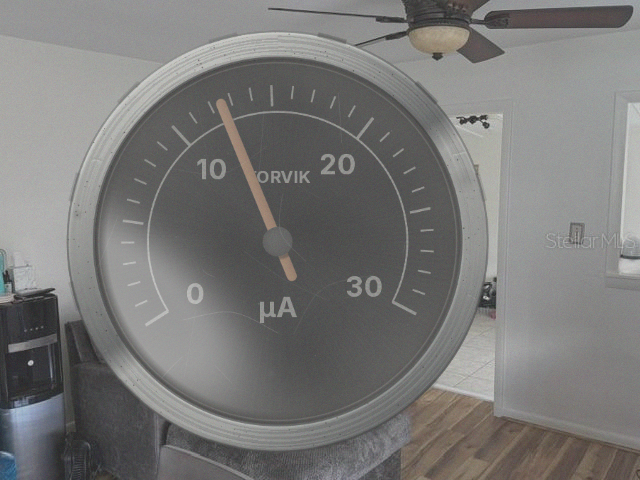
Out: value=12.5 unit=µA
